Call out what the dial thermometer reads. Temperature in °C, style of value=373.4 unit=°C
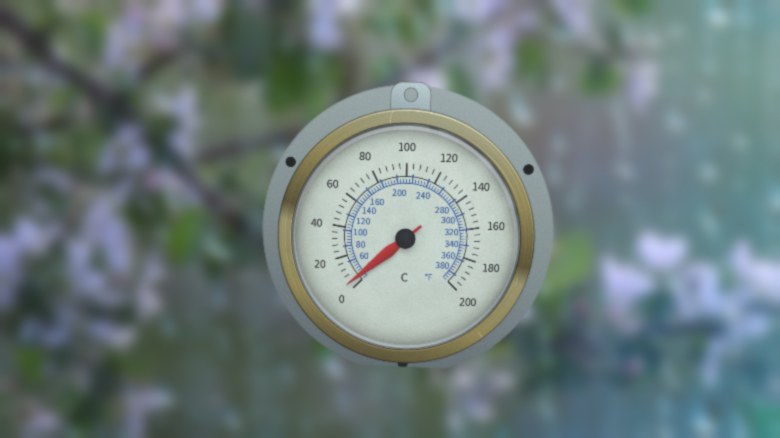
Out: value=4 unit=°C
